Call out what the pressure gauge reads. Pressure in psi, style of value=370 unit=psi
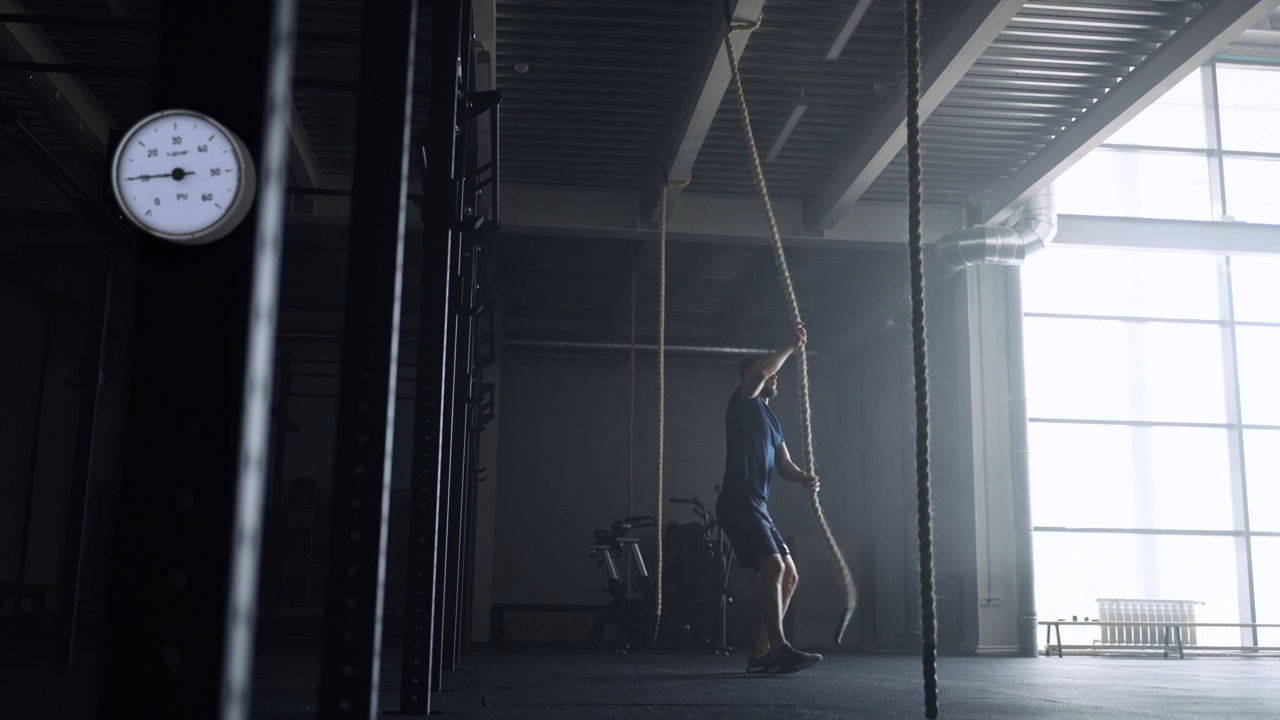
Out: value=10 unit=psi
